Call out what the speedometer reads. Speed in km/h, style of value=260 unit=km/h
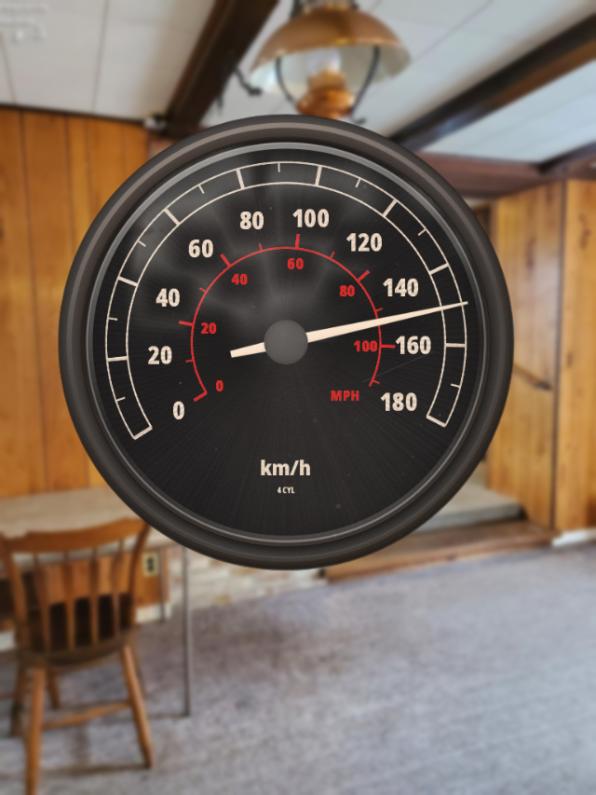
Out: value=150 unit=km/h
